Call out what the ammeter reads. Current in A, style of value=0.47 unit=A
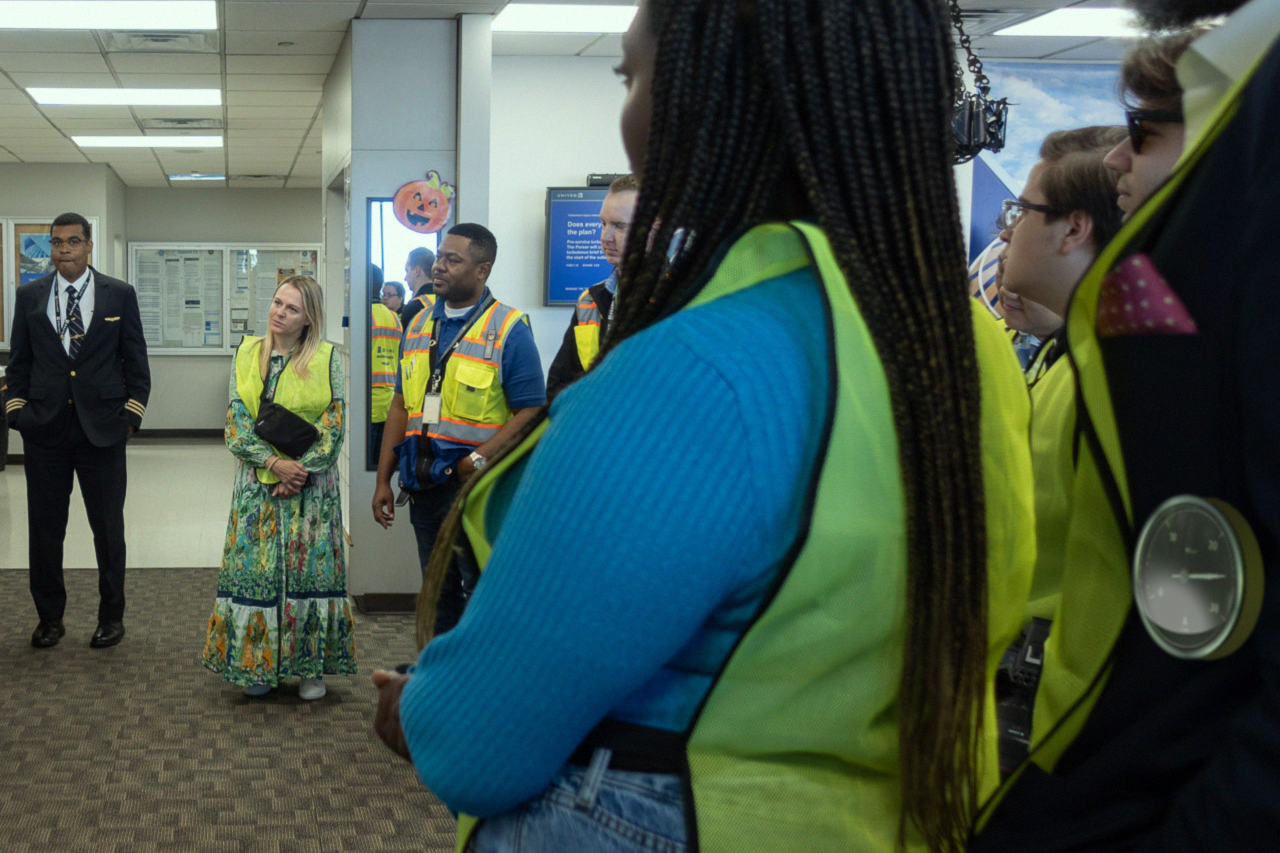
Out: value=25 unit=A
